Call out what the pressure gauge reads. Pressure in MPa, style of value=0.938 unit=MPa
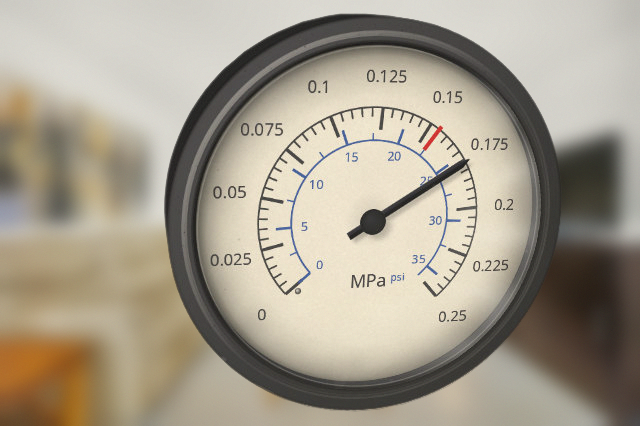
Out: value=0.175 unit=MPa
